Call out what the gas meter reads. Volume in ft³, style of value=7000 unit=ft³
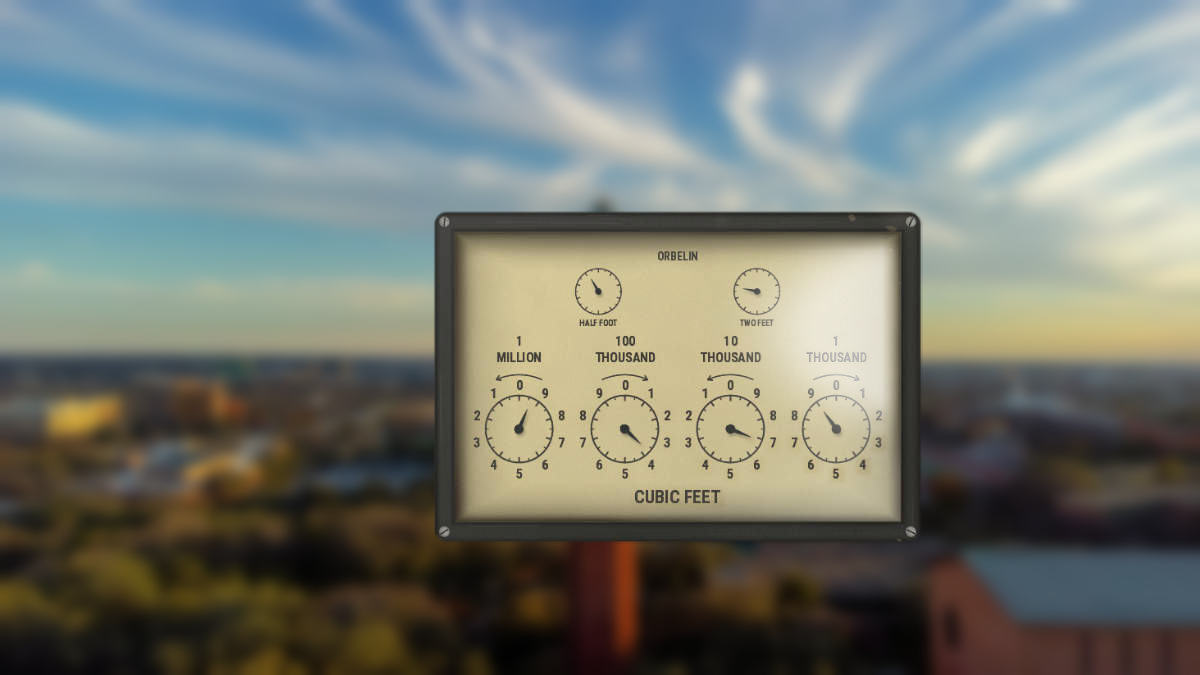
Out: value=936900 unit=ft³
